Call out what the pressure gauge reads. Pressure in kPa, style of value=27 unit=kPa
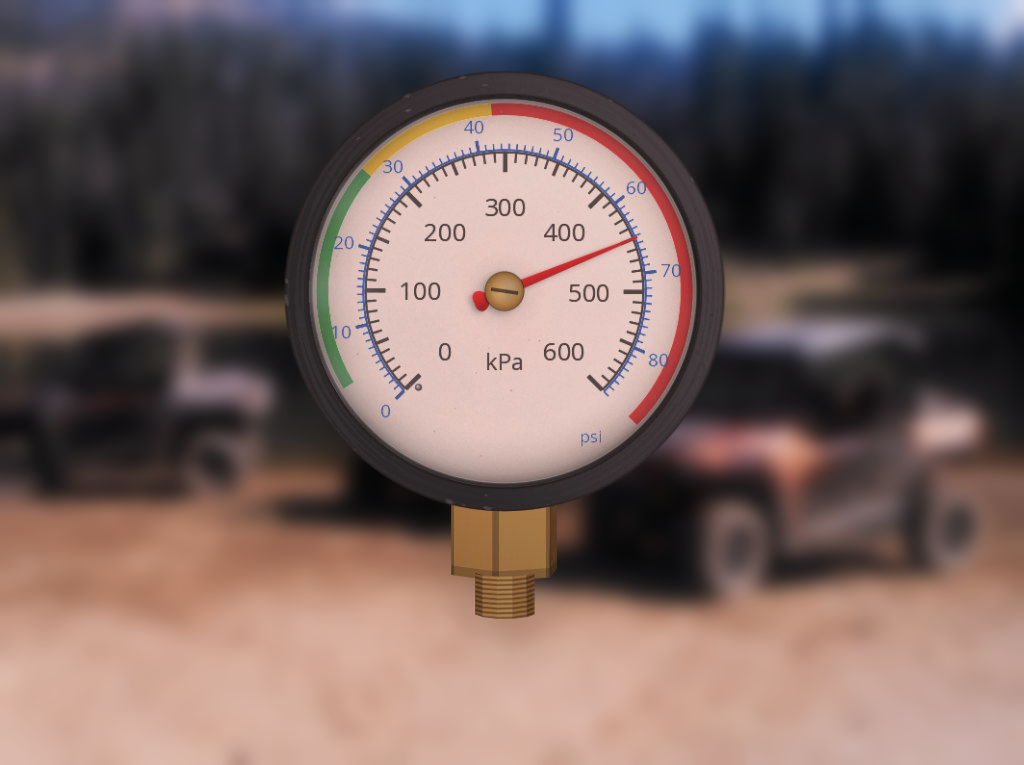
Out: value=450 unit=kPa
